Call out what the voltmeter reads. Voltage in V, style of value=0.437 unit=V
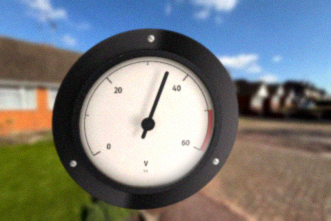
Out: value=35 unit=V
